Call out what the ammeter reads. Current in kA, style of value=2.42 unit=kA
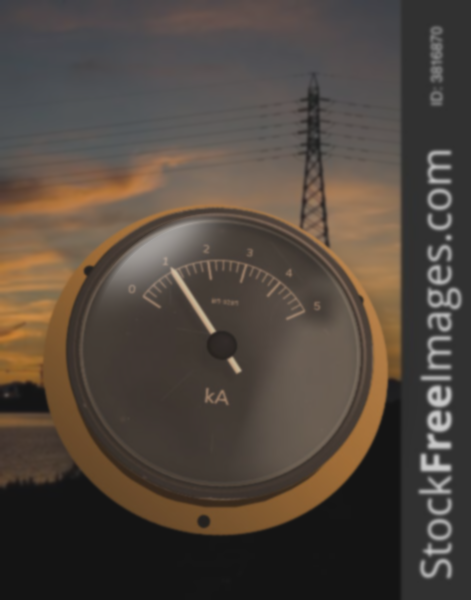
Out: value=1 unit=kA
